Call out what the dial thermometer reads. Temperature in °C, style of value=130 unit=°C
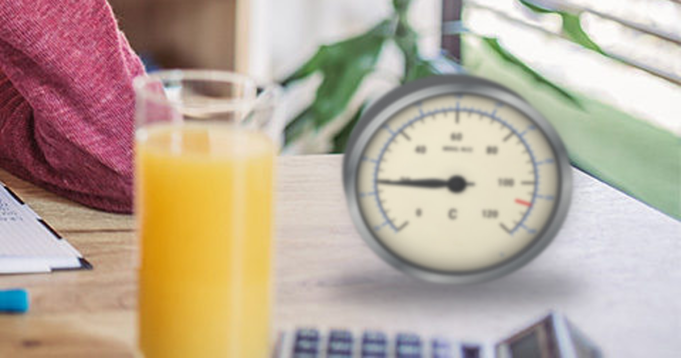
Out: value=20 unit=°C
